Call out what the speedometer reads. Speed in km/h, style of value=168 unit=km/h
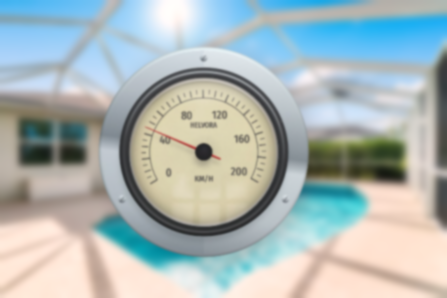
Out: value=45 unit=km/h
